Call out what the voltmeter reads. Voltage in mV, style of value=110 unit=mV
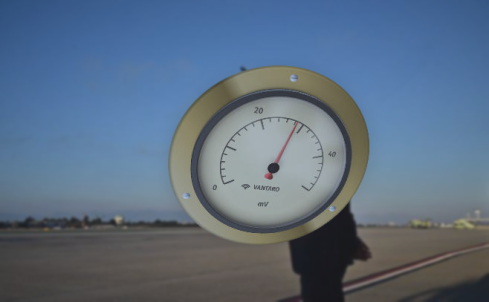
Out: value=28 unit=mV
